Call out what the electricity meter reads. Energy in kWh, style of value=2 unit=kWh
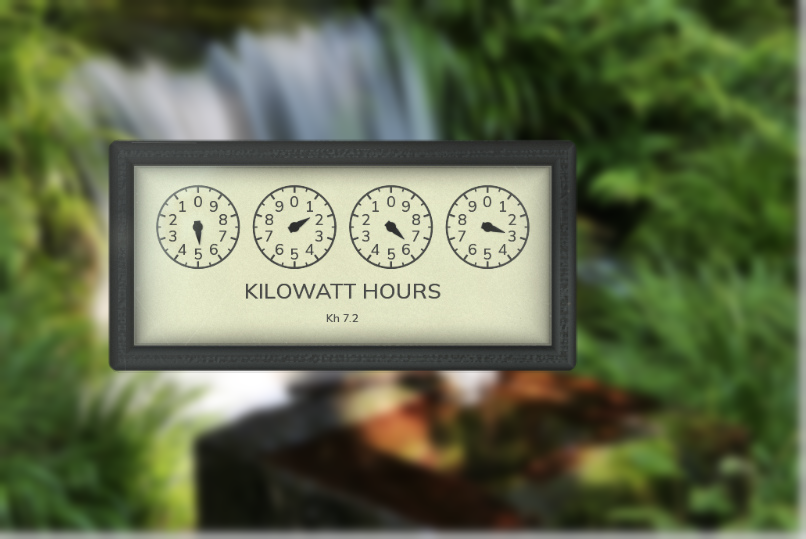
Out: value=5163 unit=kWh
